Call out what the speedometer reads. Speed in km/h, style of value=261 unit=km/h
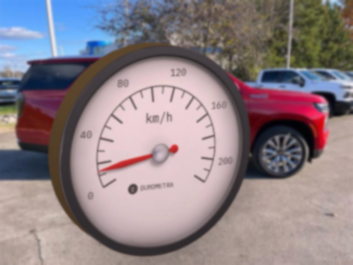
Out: value=15 unit=km/h
